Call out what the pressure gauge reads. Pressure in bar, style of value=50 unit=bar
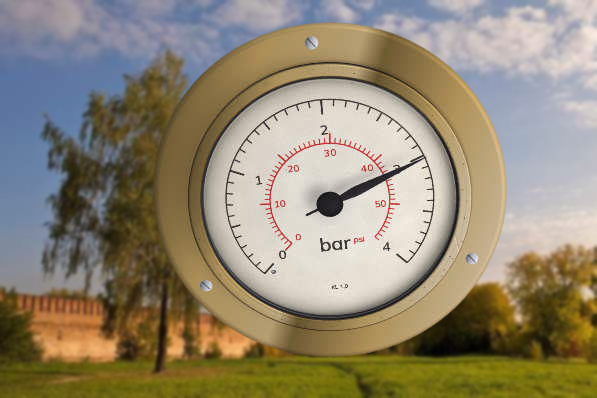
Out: value=3 unit=bar
